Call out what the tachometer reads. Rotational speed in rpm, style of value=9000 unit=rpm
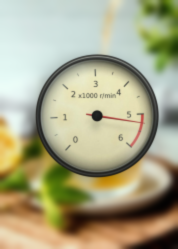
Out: value=5250 unit=rpm
